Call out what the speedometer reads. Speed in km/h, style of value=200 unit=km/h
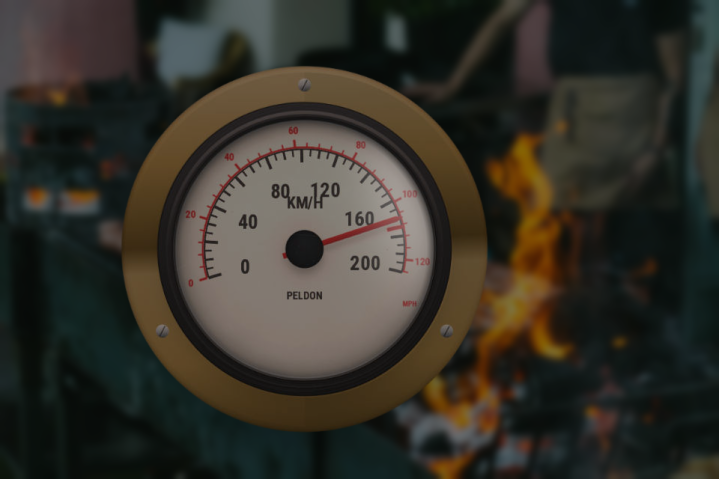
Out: value=170 unit=km/h
